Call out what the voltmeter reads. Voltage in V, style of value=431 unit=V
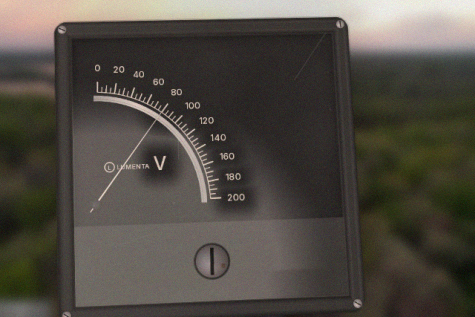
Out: value=80 unit=V
